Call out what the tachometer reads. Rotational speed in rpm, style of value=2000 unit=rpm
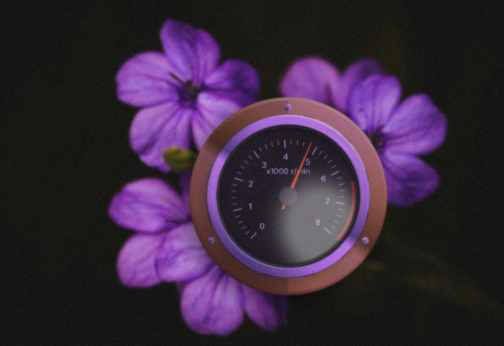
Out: value=4800 unit=rpm
